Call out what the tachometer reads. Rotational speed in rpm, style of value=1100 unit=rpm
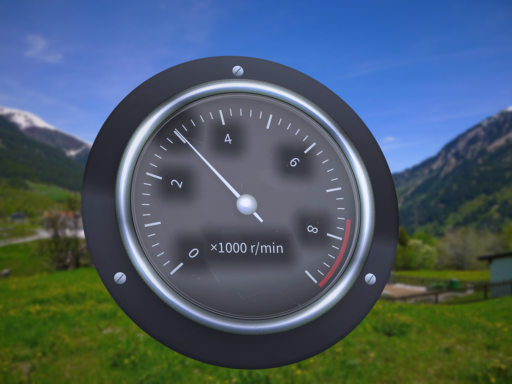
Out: value=3000 unit=rpm
